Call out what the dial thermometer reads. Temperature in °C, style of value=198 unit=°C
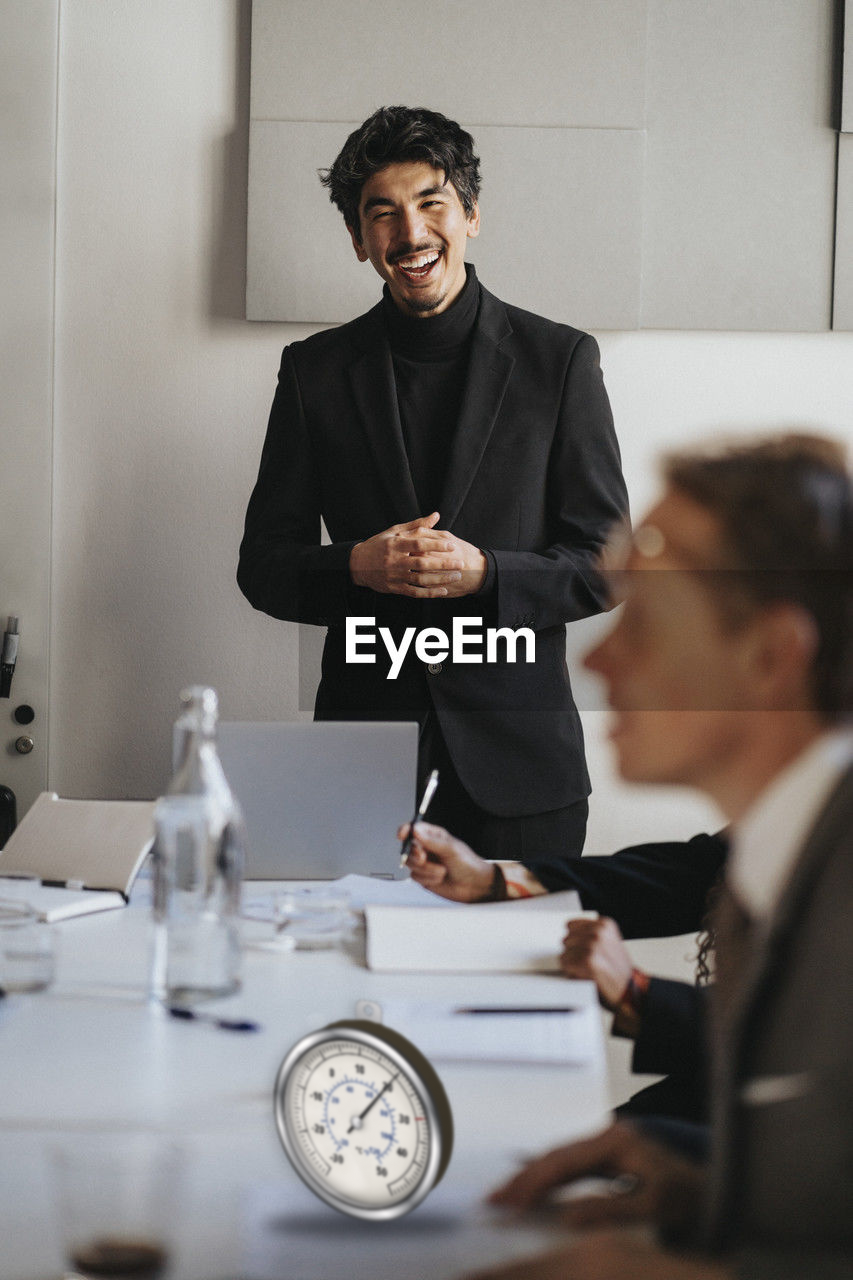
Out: value=20 unit=°C
